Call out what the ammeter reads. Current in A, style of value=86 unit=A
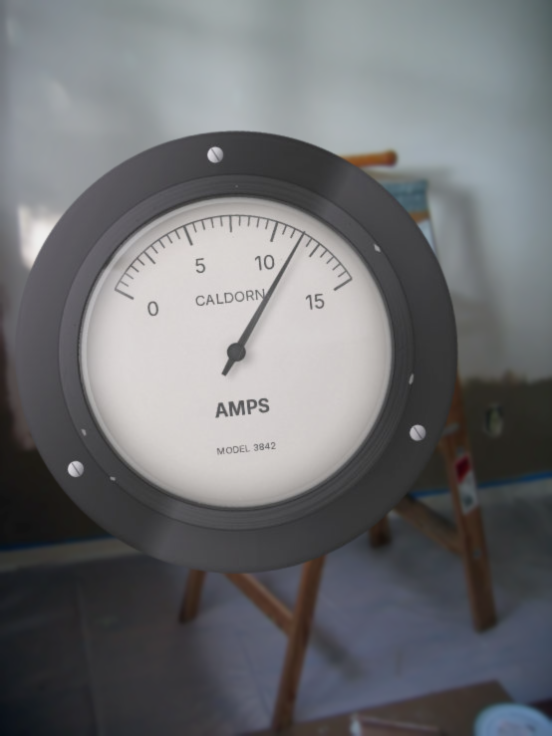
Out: value=11.5 unit=A
